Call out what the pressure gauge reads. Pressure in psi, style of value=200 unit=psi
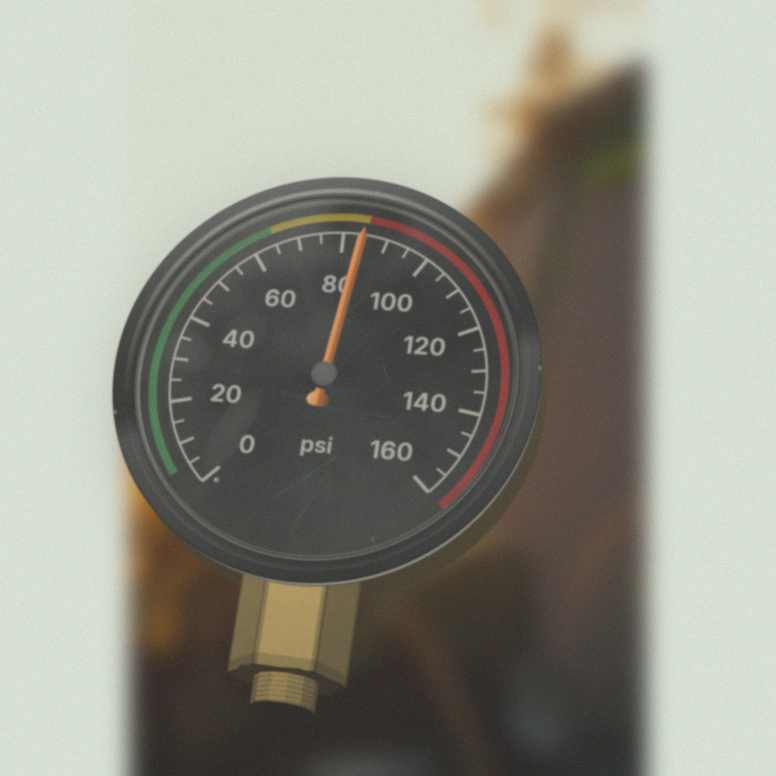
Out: value=85 unit=psi
